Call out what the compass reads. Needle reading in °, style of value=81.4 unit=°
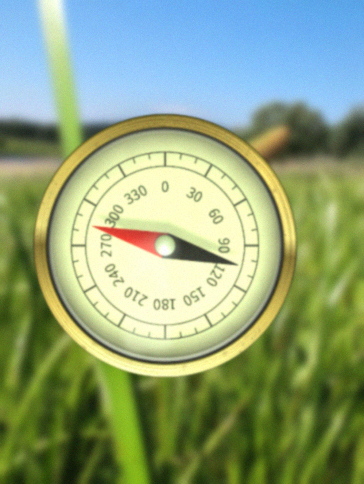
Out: value=285 unit=°
